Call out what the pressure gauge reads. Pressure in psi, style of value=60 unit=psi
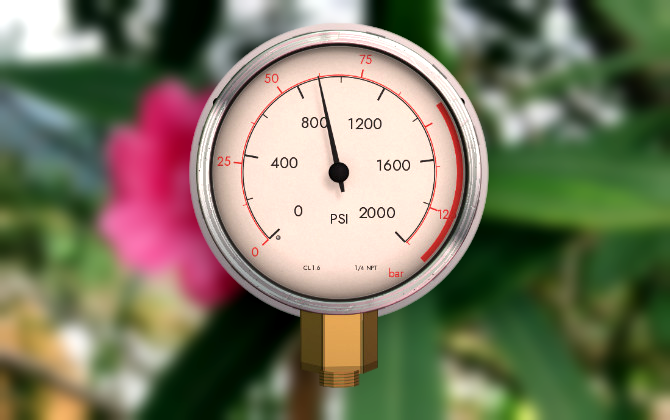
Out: value=900 unit=psi
